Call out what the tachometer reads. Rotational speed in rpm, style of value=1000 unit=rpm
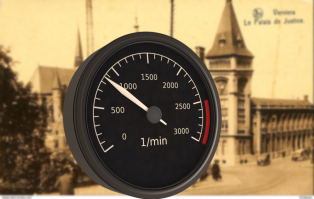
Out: value=850 unit=rpm
